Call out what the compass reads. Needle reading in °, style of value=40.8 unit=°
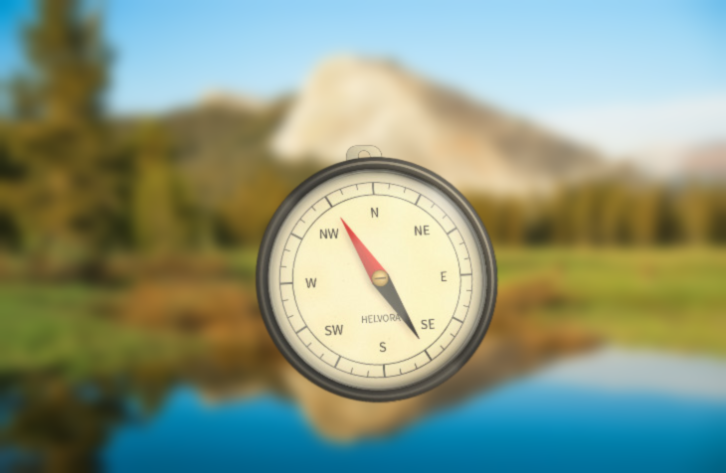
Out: value=330 unit=°
